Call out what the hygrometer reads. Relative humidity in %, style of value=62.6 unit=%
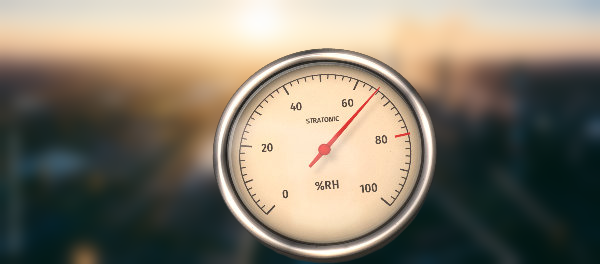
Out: value=66 unit=%
